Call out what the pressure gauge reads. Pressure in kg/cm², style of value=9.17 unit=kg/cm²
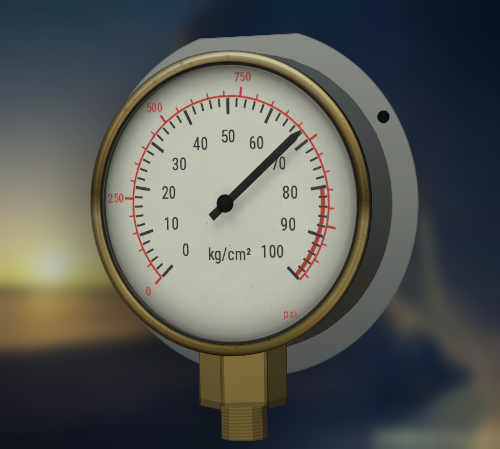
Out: value=68 unit=kg/cm²
